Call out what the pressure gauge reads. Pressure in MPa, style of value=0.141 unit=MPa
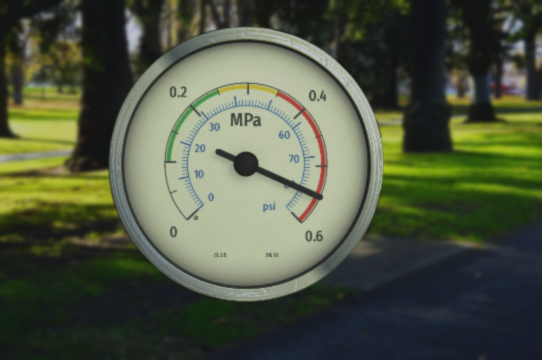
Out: value=0.55 unit=MPa
